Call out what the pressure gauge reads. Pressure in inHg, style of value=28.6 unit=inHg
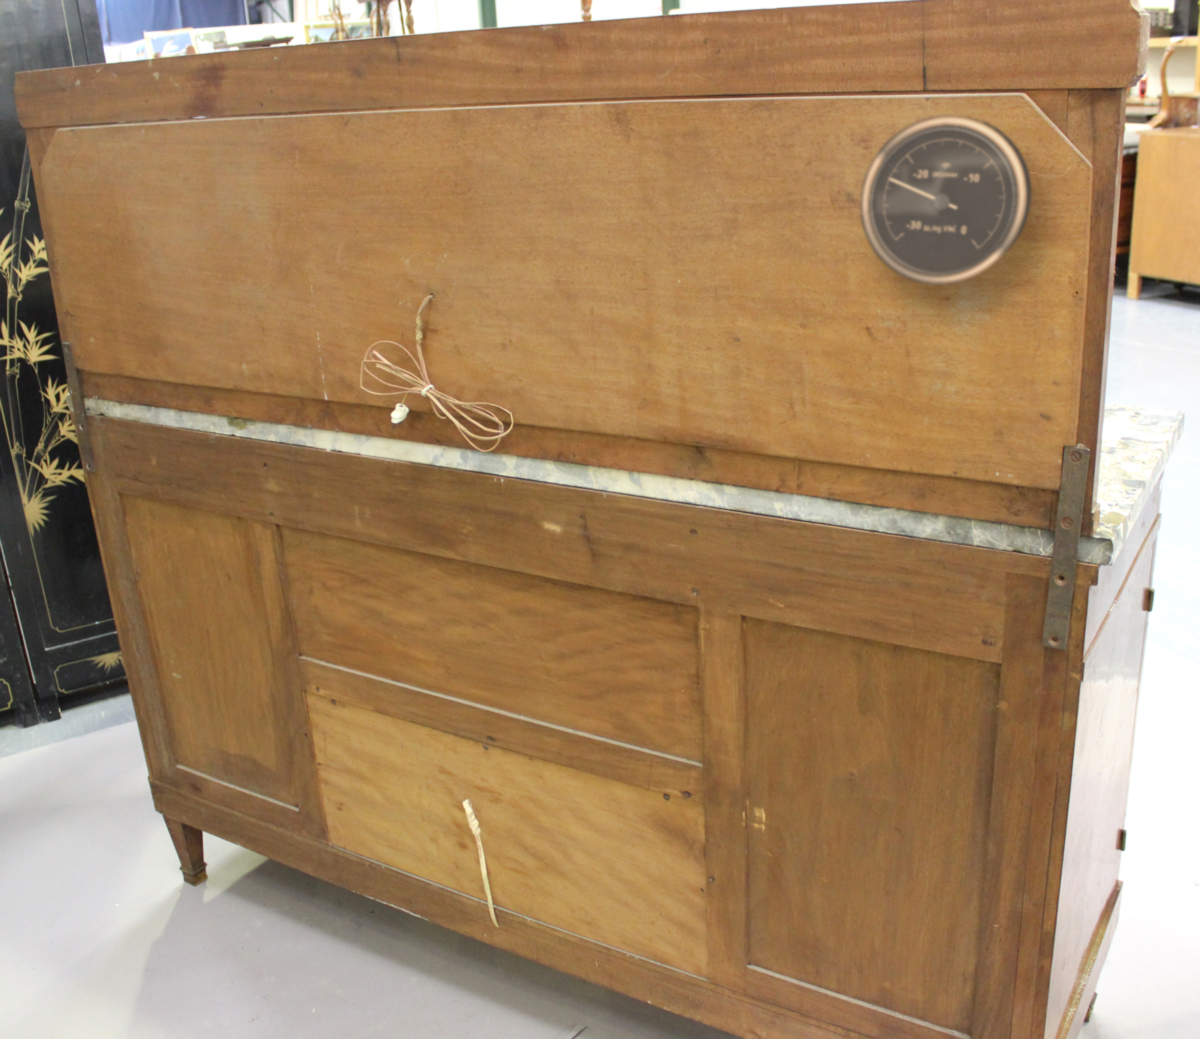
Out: value=-23 unit=inHg
